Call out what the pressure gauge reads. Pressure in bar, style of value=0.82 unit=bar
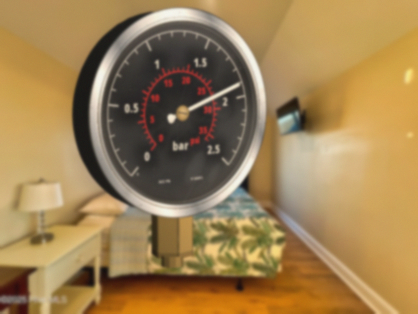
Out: value=1.9 unit=bar
